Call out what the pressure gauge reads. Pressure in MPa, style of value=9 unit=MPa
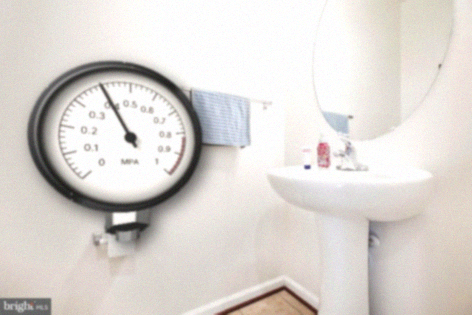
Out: value=0.4 unit=MPa
